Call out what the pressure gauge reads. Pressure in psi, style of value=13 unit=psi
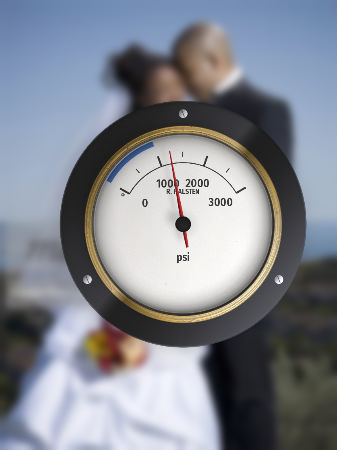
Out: value=1250 unit=psi
